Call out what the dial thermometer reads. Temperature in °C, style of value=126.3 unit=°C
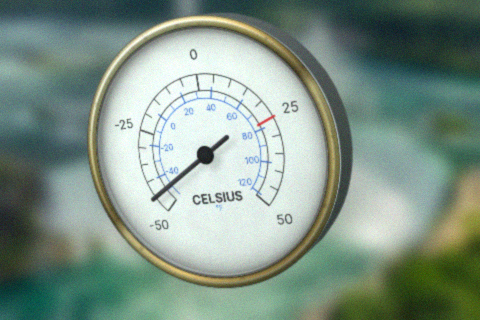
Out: value=-45 unit=°C
